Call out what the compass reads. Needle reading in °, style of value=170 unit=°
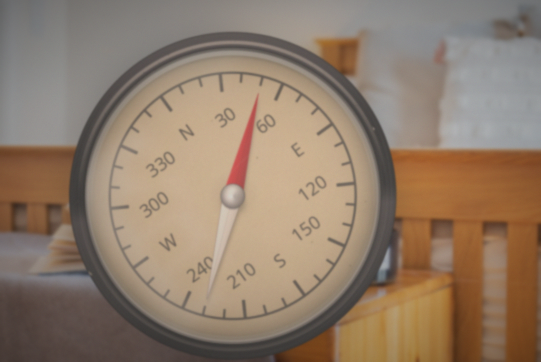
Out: value=50 unit=°
